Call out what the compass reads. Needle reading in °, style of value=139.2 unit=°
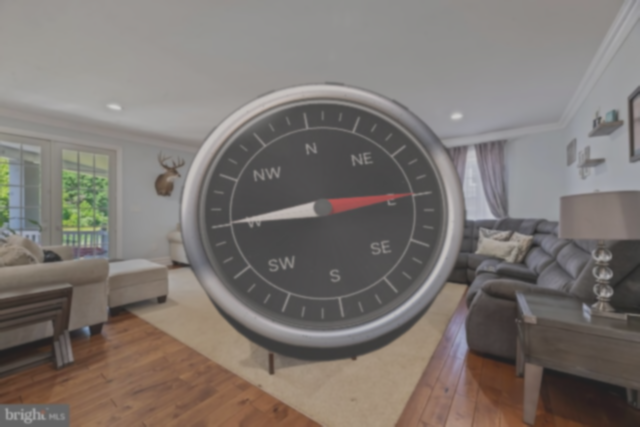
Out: value=90 unit=°
